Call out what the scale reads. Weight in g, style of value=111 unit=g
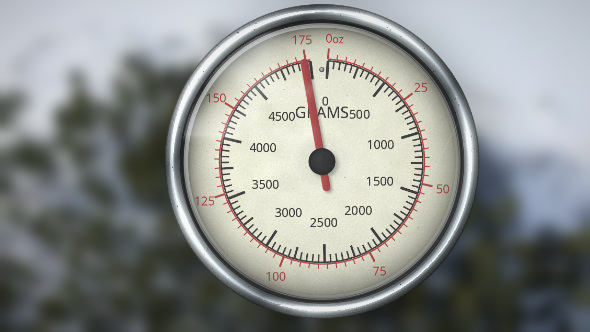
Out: value=4950 unit=g
